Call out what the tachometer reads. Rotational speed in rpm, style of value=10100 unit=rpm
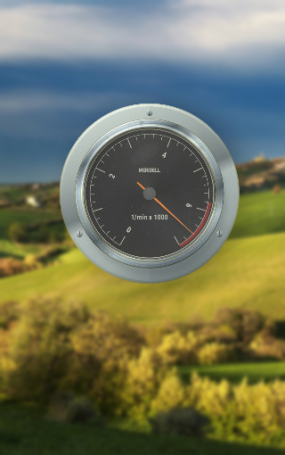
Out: value=6600 unit=rpm
